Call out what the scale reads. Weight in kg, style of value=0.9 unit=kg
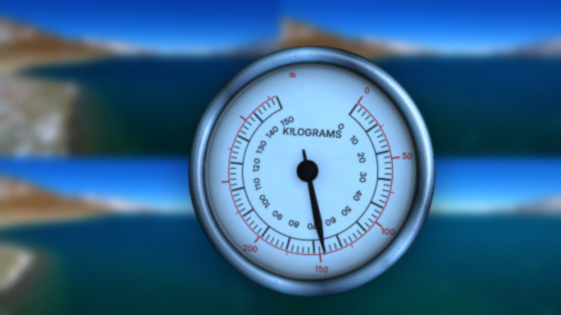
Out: value=66 unit=kg
